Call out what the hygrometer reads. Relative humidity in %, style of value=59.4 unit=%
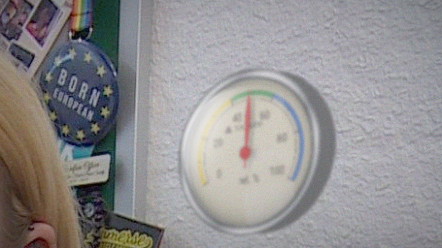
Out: value=50 unit=%
